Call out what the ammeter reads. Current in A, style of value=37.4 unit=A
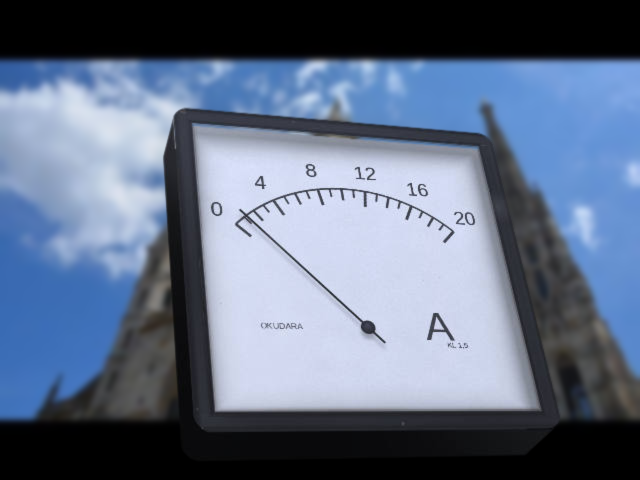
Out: value=1 unit=A
